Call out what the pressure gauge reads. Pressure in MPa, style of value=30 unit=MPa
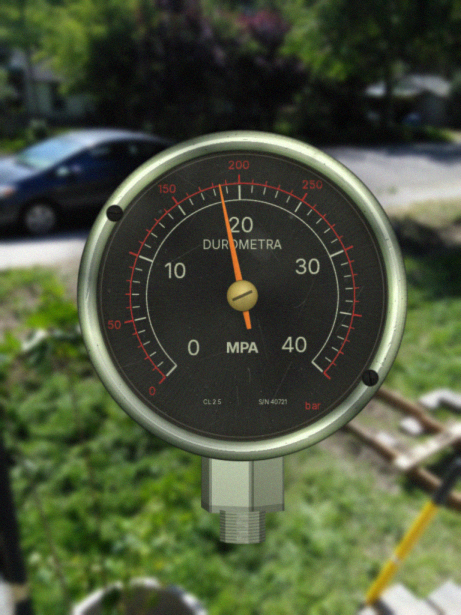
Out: value=18.5 unit=MPa
